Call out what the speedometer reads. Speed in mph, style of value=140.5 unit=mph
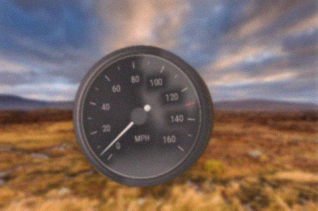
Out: value=5 unit=mph
